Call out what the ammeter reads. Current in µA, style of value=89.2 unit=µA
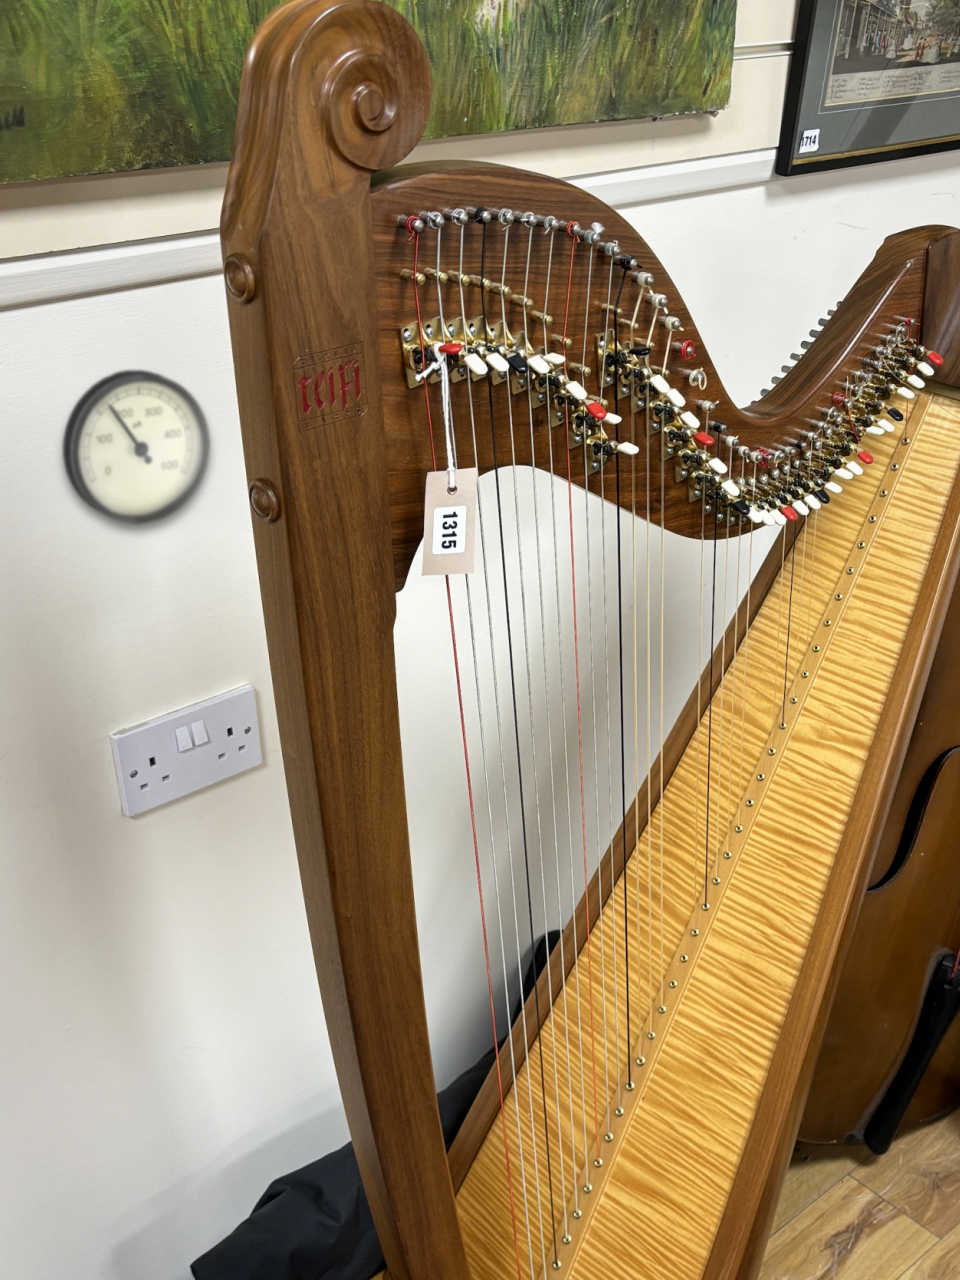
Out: value=175 unit=µA
